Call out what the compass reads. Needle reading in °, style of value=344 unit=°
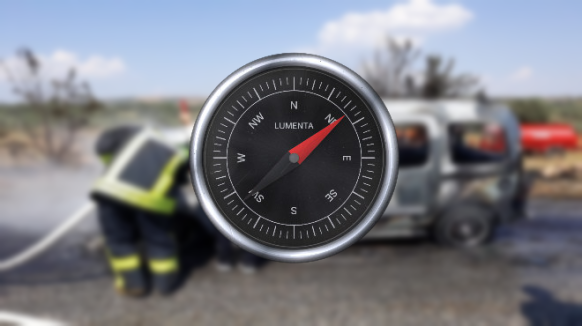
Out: value=50 unit=°
